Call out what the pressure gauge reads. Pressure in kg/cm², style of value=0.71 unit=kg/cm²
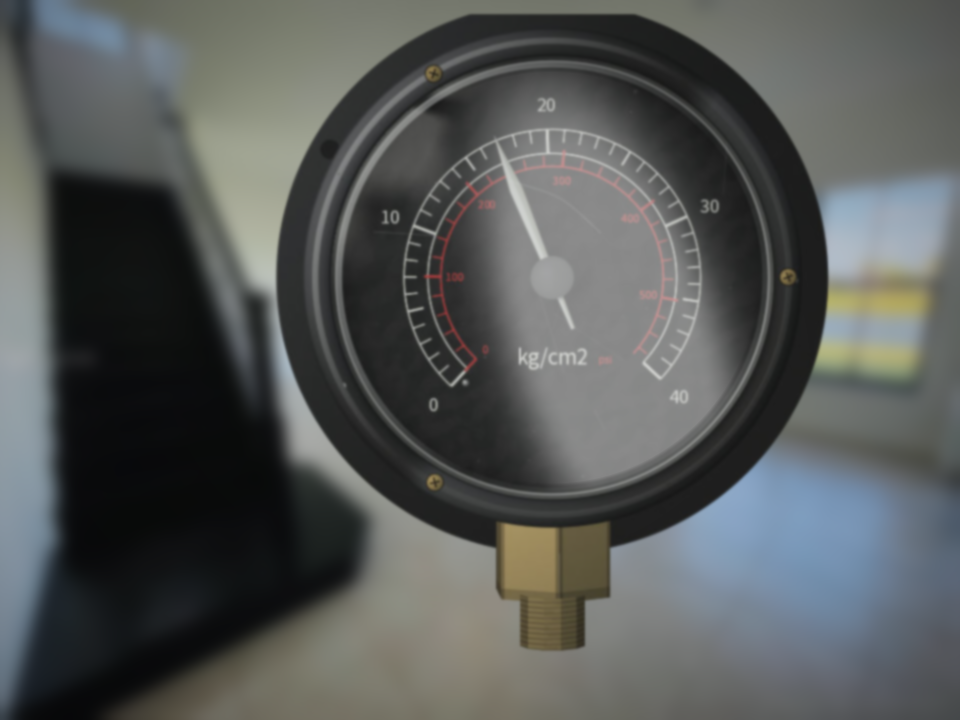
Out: value=17 unit=kg/cm²
